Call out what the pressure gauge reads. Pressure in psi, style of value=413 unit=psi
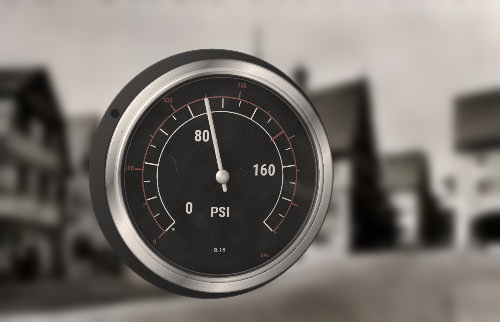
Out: value=90 unit=psi
